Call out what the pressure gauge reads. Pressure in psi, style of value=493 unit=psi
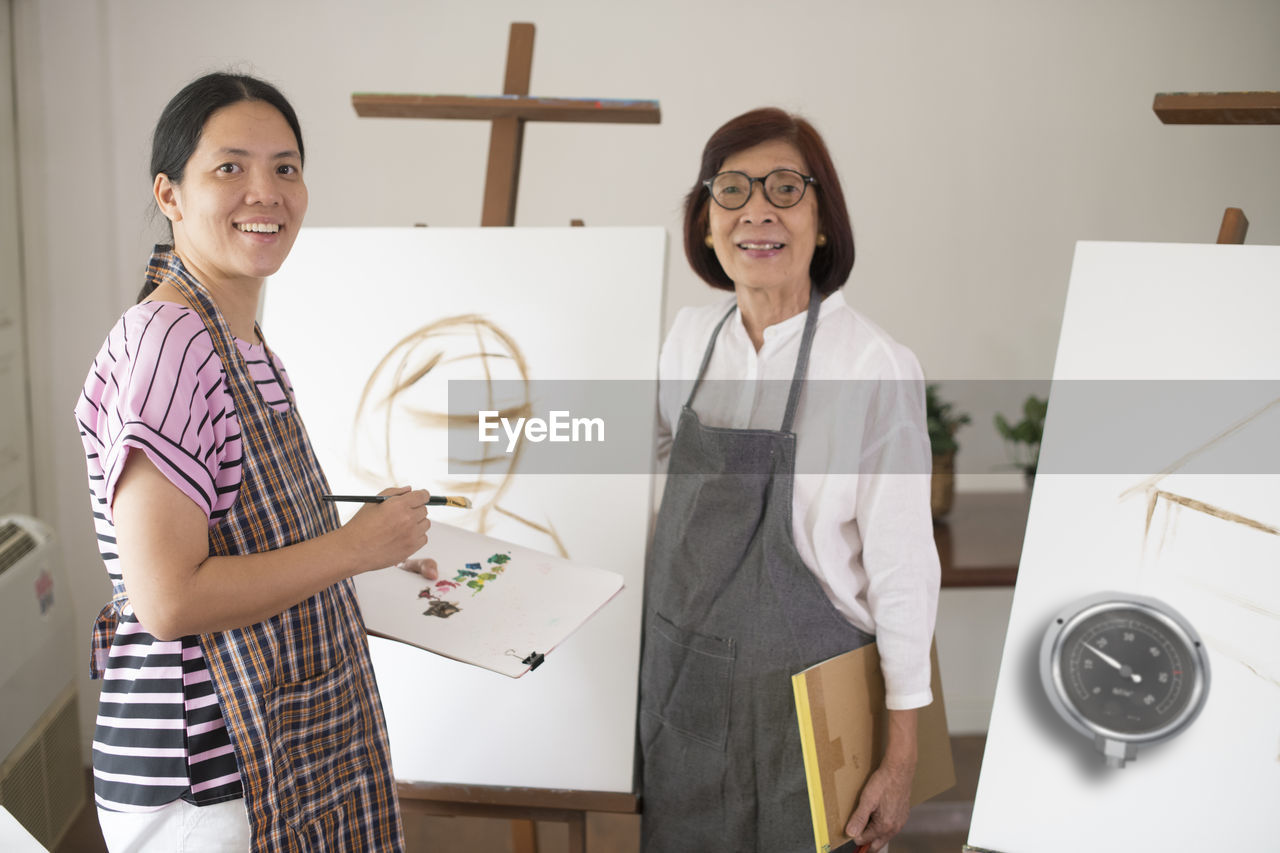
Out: value=16 unit=psi
